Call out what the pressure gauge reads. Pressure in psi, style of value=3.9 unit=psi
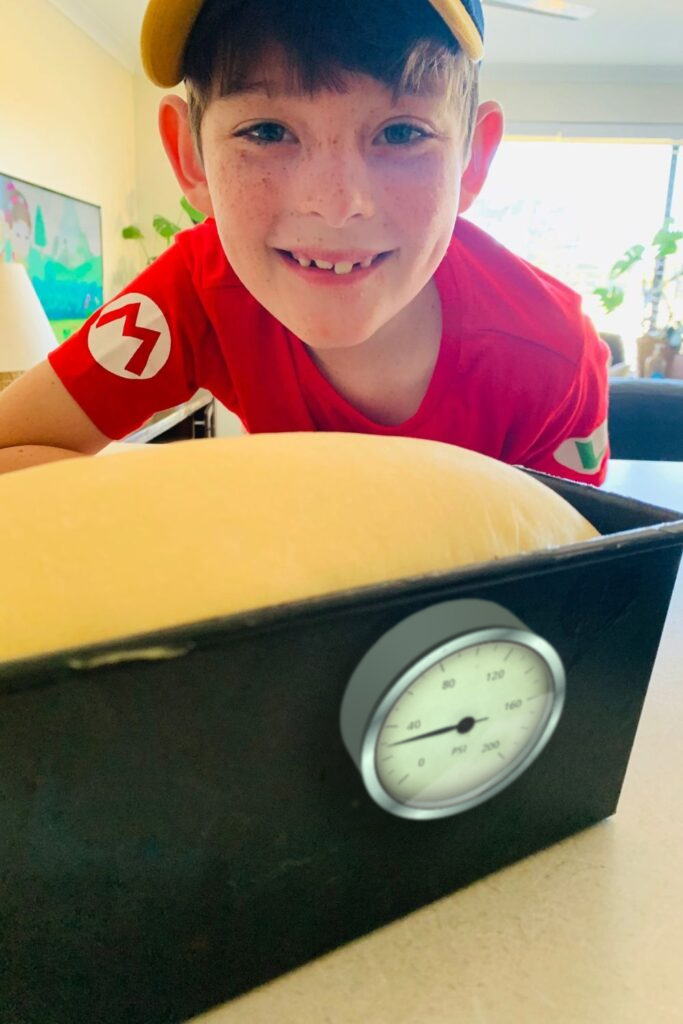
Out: value=30 unit=psi
